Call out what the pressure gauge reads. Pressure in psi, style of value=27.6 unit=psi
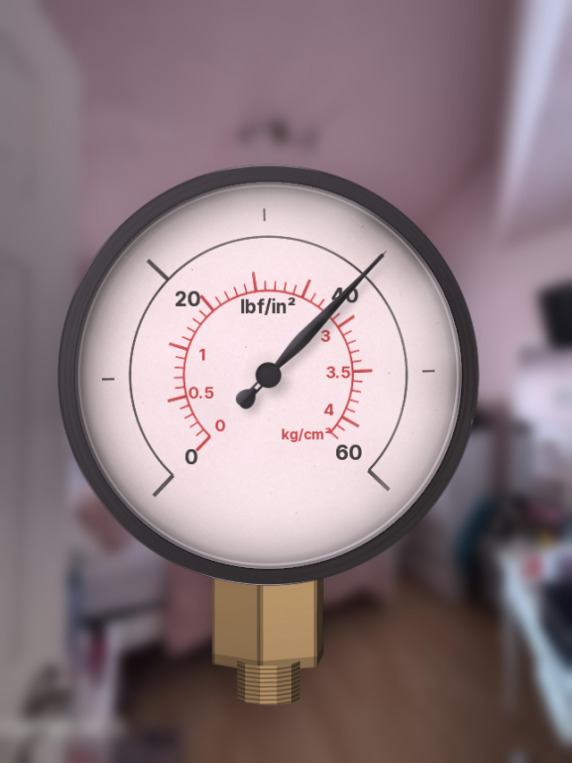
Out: value=40 unit=psi
